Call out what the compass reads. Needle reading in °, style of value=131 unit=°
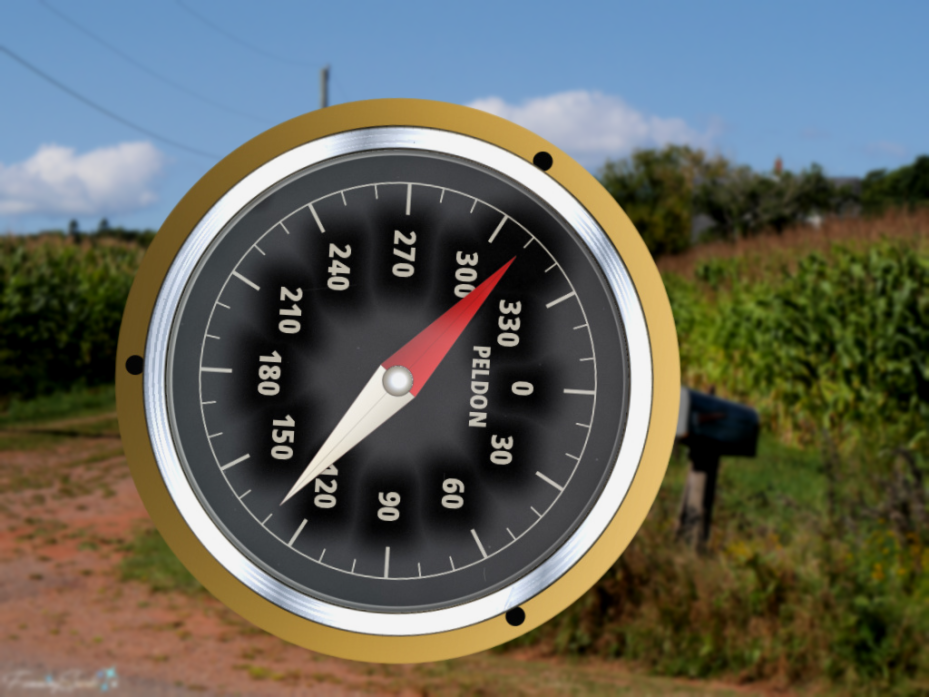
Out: value=310 unit=°
